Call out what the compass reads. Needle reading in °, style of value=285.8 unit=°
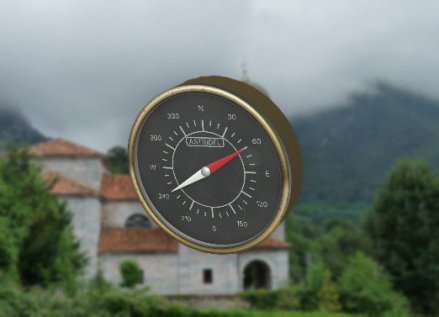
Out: value=60 unit=°
